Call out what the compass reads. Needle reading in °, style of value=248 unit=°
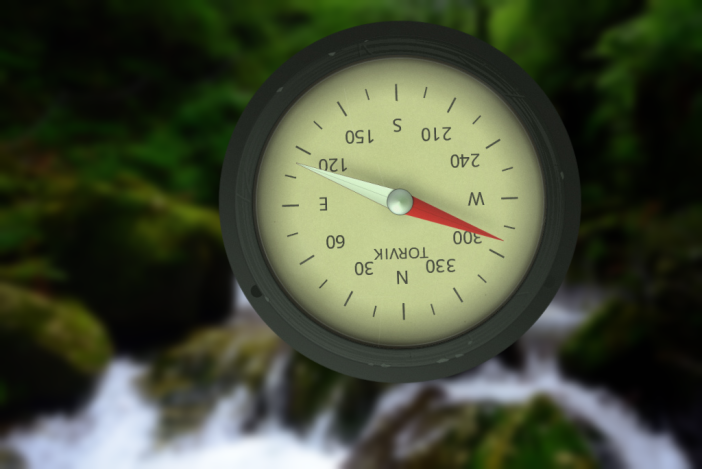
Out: value=292.5 unit=°
